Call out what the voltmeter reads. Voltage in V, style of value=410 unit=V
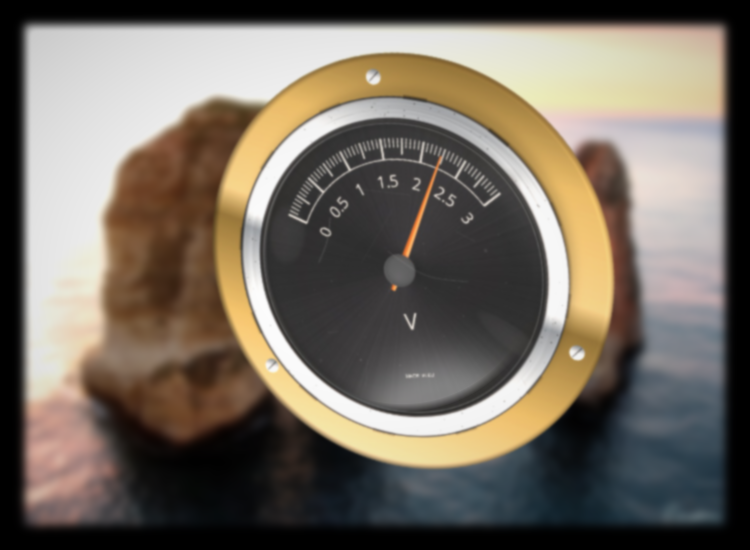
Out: value=2.25 unit=V
